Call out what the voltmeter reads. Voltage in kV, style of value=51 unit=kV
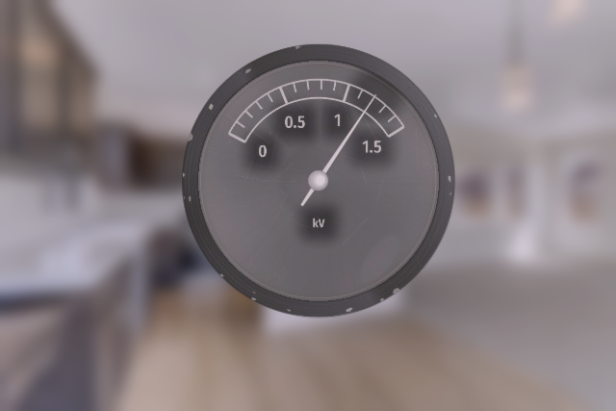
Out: value=1.2 unit=kV
